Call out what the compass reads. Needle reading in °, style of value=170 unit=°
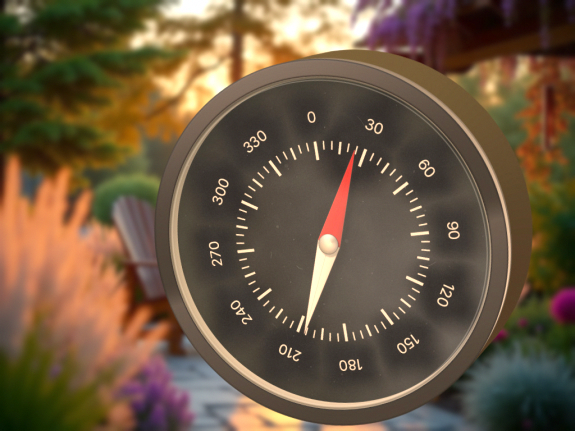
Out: value=25 unit=°
